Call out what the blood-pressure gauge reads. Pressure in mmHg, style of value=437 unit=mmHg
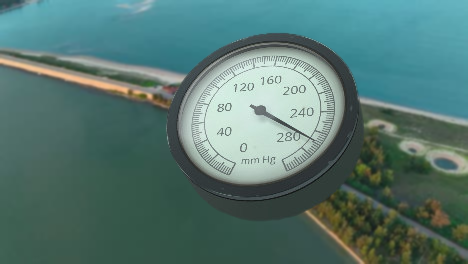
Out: value=270 unit=mmHg
